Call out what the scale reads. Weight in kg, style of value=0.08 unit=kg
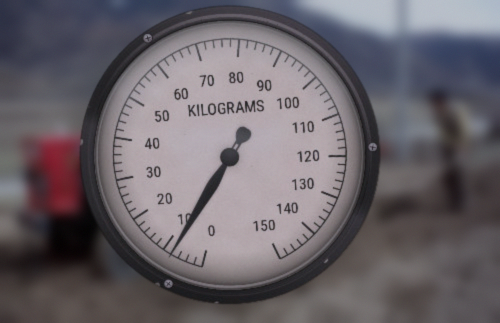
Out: value=8 unit=kg
